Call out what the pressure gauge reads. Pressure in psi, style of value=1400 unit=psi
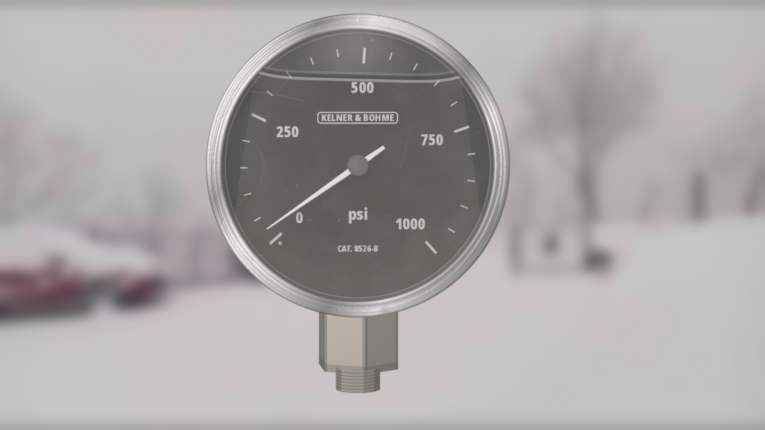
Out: value=25 unit=psi
